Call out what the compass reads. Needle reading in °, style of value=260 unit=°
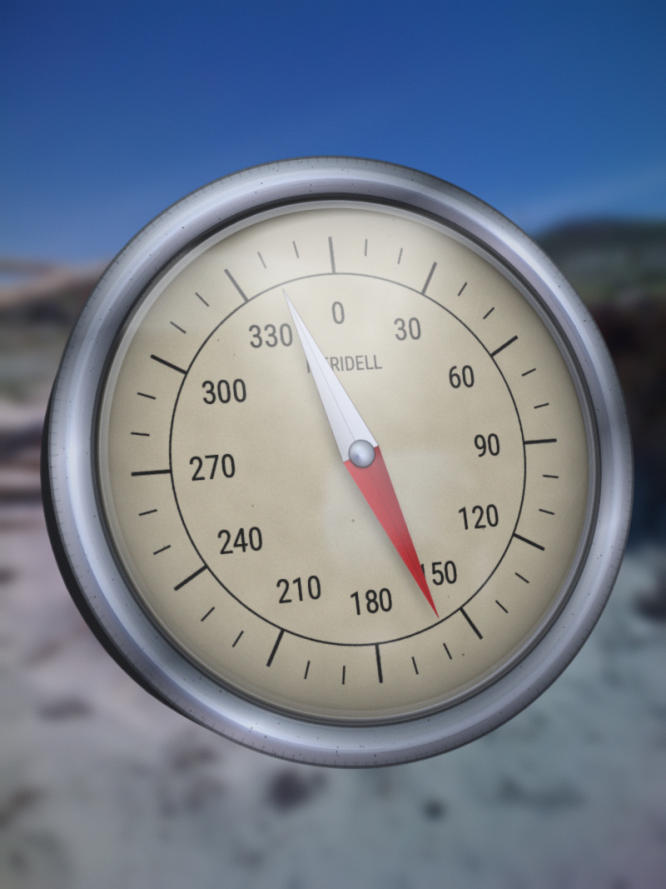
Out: value=160 unit=°
